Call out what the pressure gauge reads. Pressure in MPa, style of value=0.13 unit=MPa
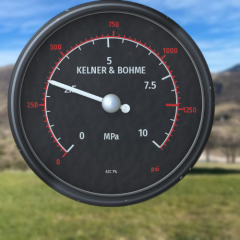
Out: value=2.5 unit=MPa
